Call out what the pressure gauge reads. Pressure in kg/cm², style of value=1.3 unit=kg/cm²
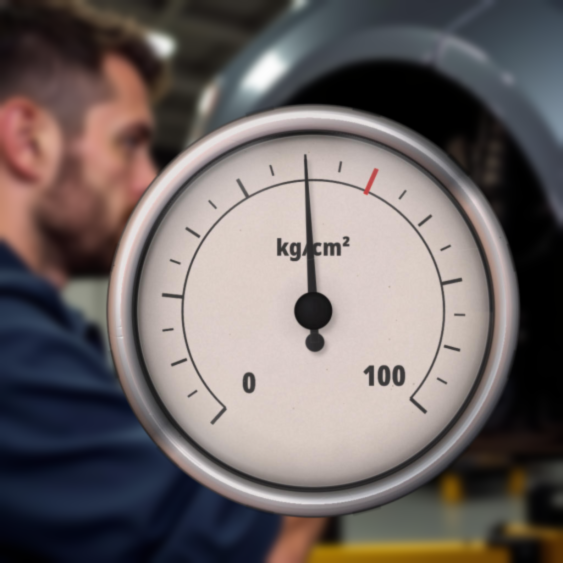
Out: value=50 unit=kg/cm²
